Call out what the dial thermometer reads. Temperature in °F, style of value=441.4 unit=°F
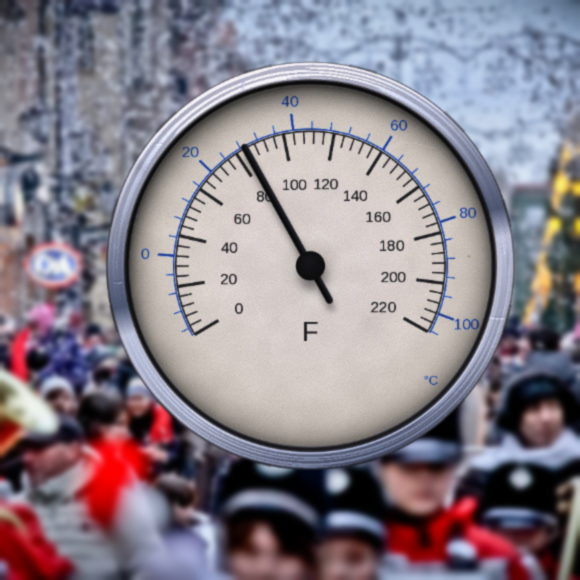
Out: value=84 unit=°F
